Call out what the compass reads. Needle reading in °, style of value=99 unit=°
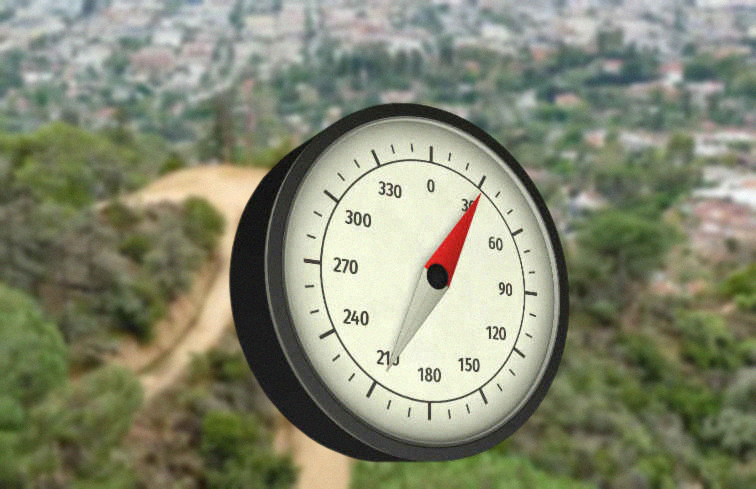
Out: value=30 unit=°
